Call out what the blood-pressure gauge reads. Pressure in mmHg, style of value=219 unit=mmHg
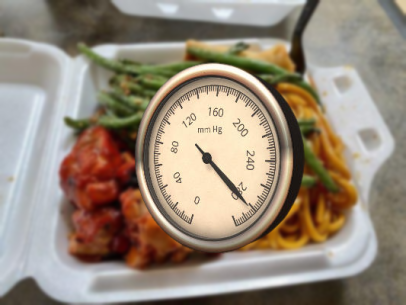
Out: value=280 unit=mmHg
